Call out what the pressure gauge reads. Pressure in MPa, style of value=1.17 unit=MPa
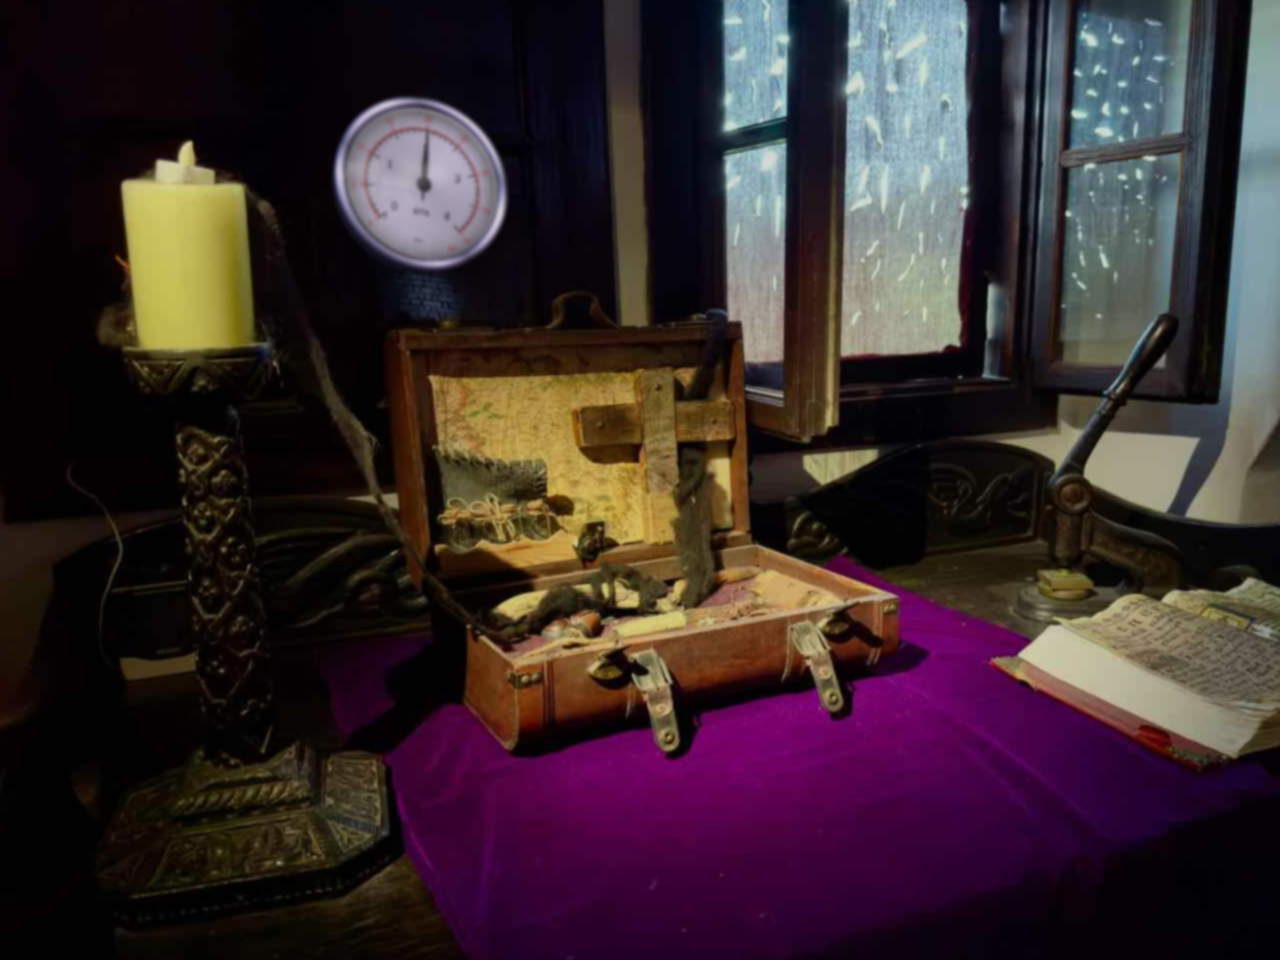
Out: value=2 unit=MPa
